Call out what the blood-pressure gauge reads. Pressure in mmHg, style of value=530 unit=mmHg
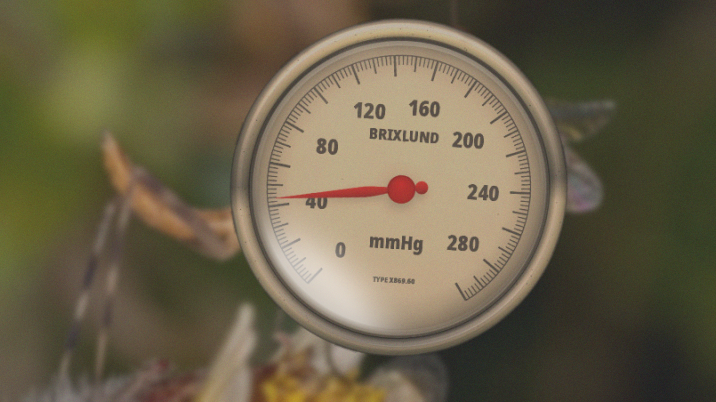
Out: value=44 unit=mmHg
